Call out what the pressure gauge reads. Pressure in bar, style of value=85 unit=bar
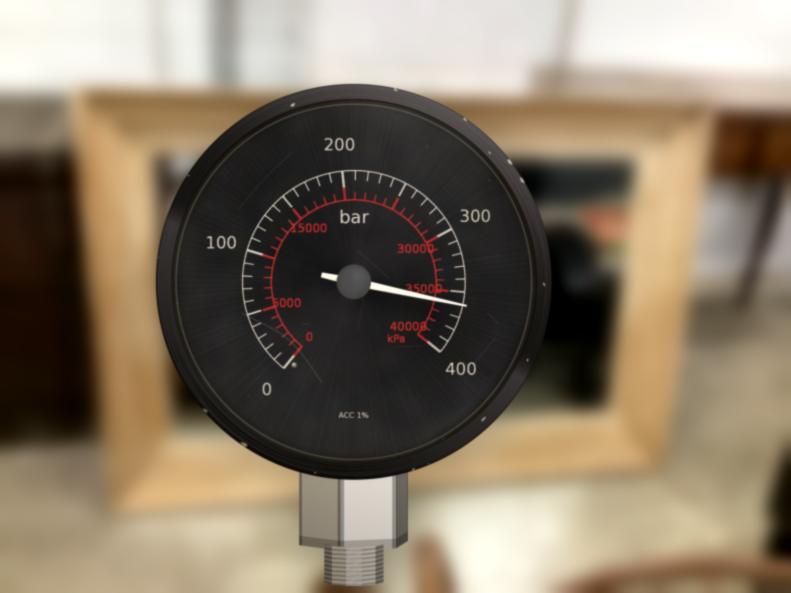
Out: value=360 unit=bar
